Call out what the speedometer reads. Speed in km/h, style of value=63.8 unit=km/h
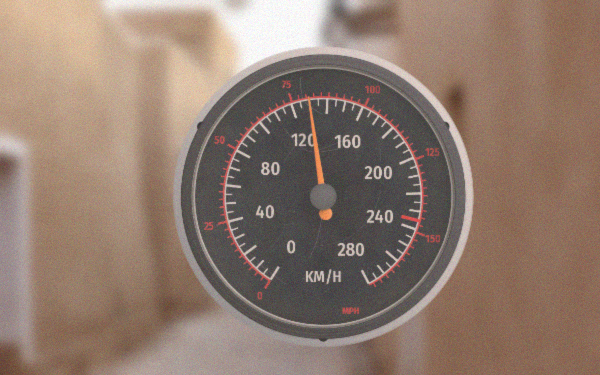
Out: value=130 unit=km/h
